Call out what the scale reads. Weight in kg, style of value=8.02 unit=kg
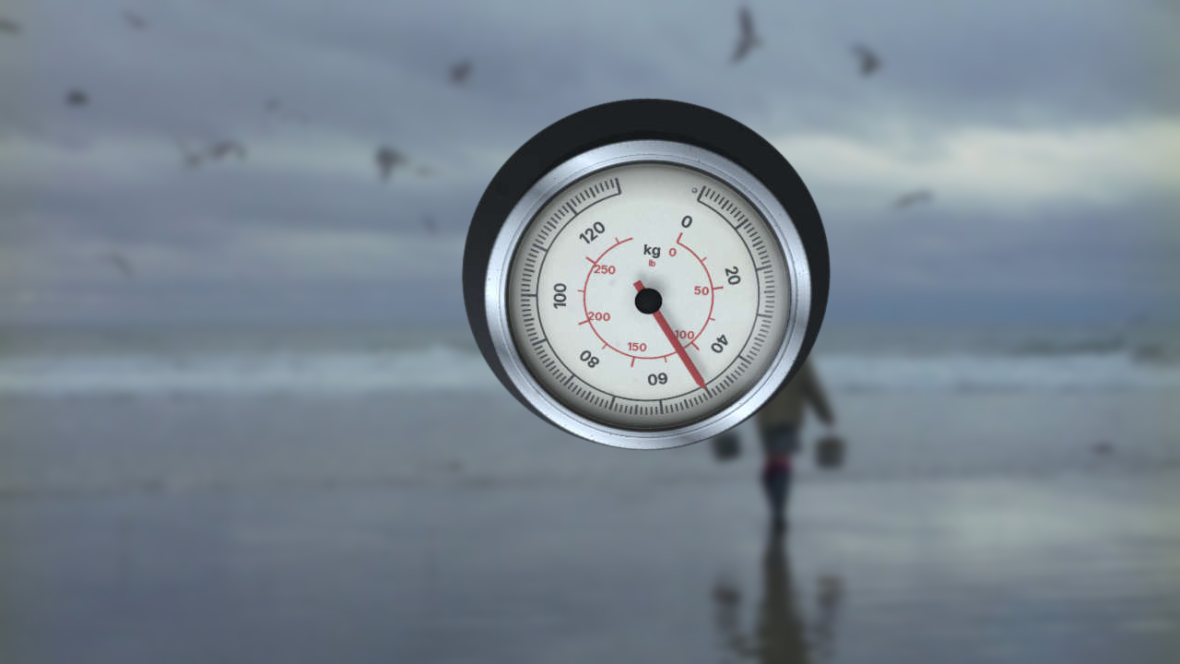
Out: value=50 unit=kg
